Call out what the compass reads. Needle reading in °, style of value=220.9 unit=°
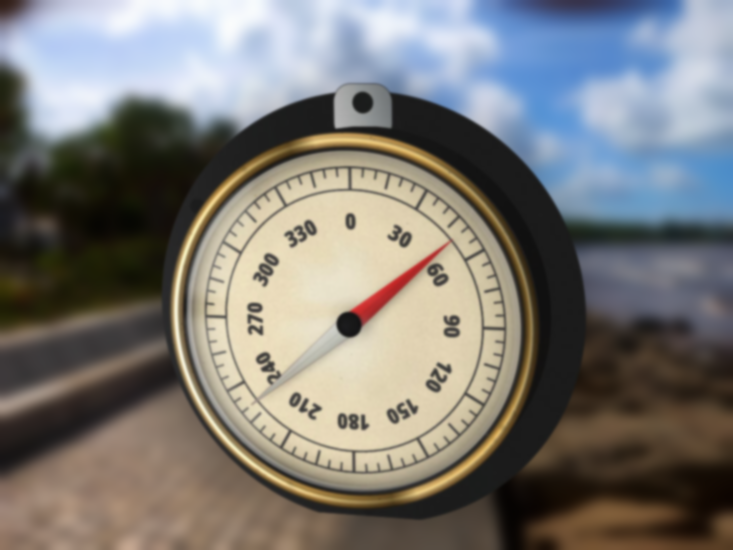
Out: value=50 unit=°
